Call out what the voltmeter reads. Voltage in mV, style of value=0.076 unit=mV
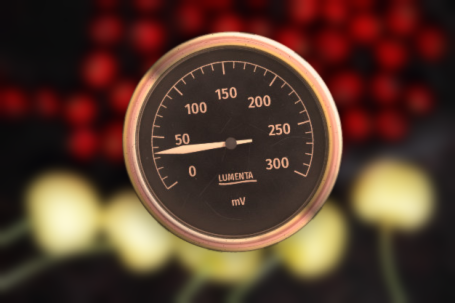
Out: value=35 unit=mV
